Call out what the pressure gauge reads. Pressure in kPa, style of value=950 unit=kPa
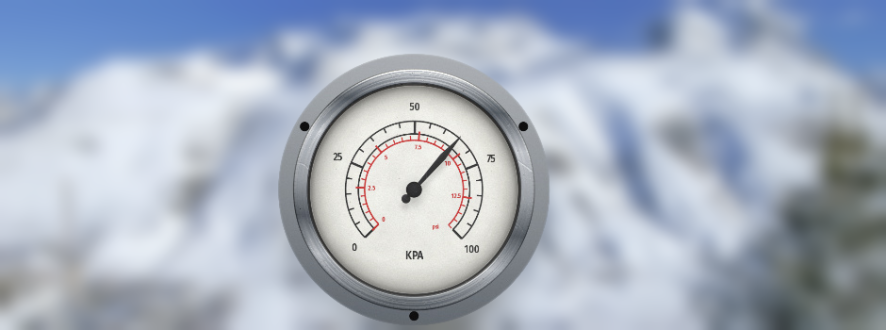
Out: value=65 unit=kPa
